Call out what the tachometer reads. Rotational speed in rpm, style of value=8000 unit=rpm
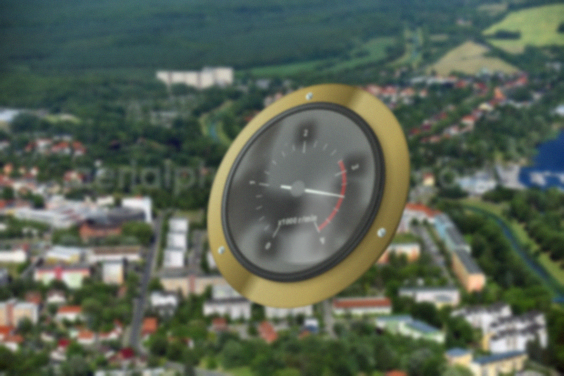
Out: value=3400 unit=rpm
